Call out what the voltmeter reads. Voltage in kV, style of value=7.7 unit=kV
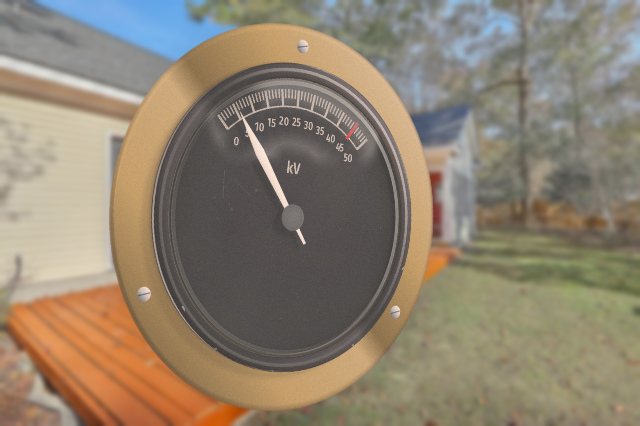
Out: value=5 unit=kV
